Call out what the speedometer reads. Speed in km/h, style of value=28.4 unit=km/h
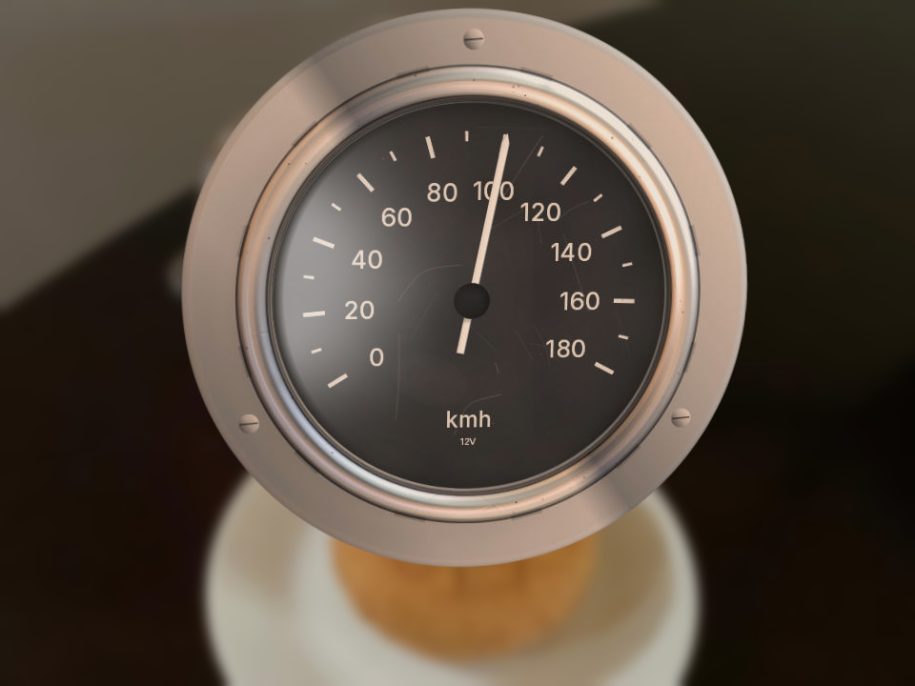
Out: value=100 unit=km/h
